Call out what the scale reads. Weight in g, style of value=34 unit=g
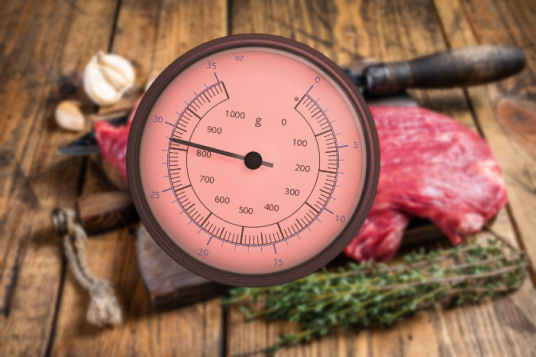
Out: value=820 unit=g
